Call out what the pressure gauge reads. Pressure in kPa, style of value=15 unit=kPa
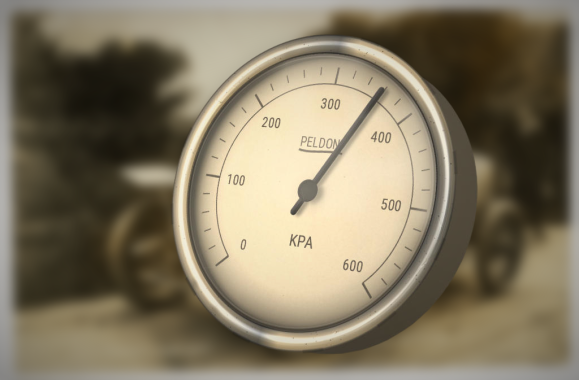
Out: value=360 unit=kPa
